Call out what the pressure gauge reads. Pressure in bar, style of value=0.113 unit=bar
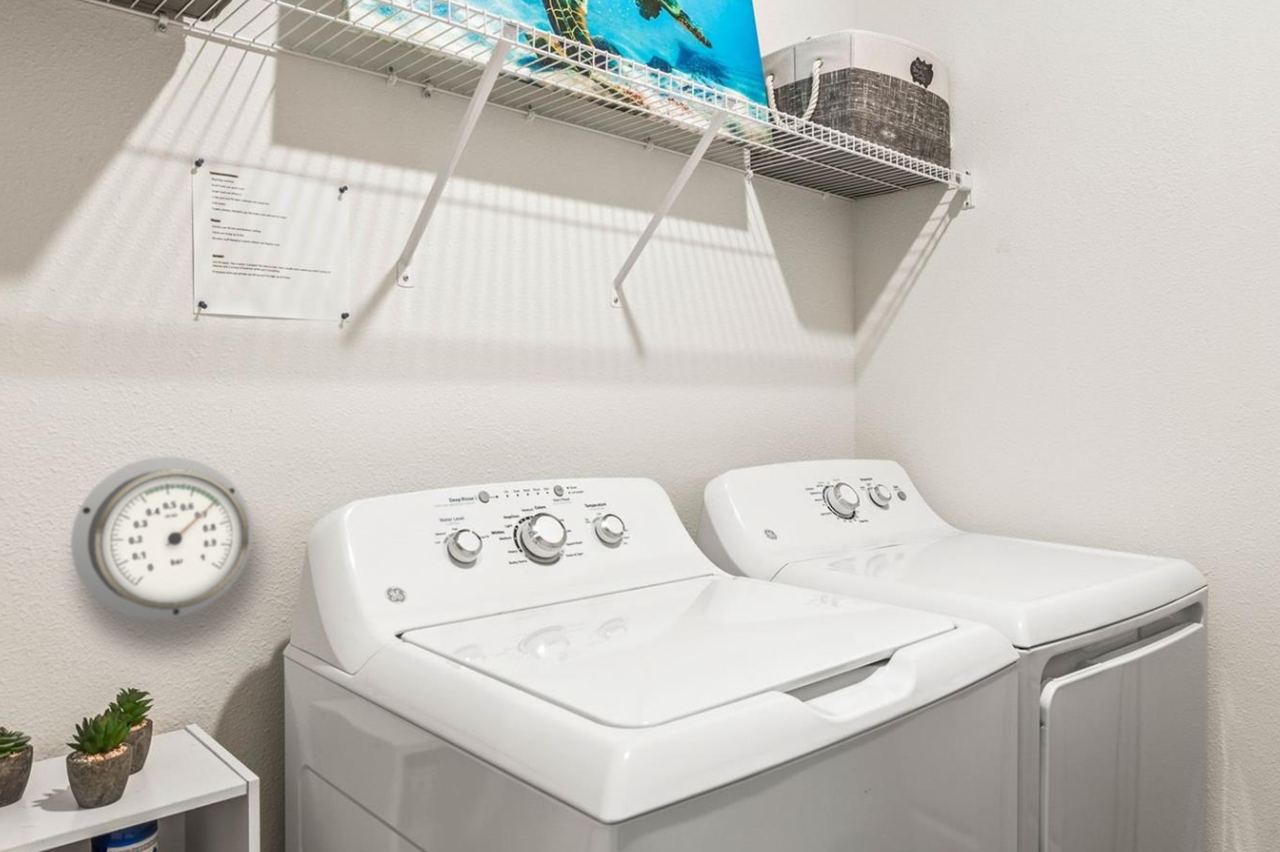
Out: value=0.7 unit=bar
